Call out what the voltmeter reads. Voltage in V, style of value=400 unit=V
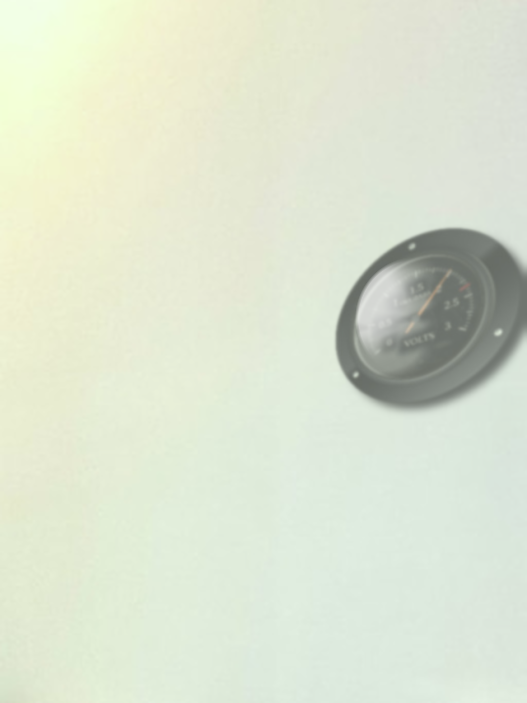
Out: value=2 unit=V
